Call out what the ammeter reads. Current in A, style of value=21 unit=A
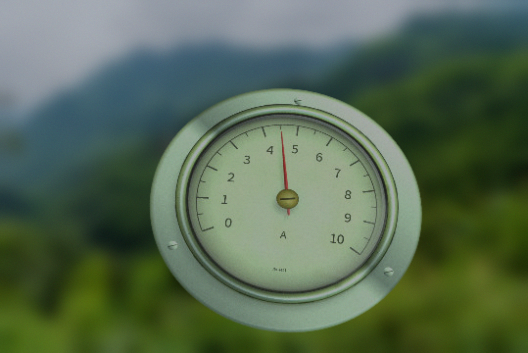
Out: value=4.5 unit=A
